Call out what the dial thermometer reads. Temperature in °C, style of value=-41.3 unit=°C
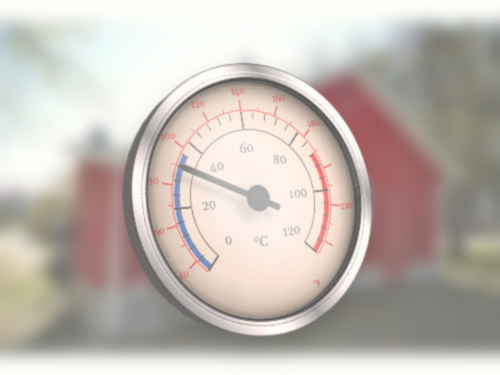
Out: value=32 unit=°C
